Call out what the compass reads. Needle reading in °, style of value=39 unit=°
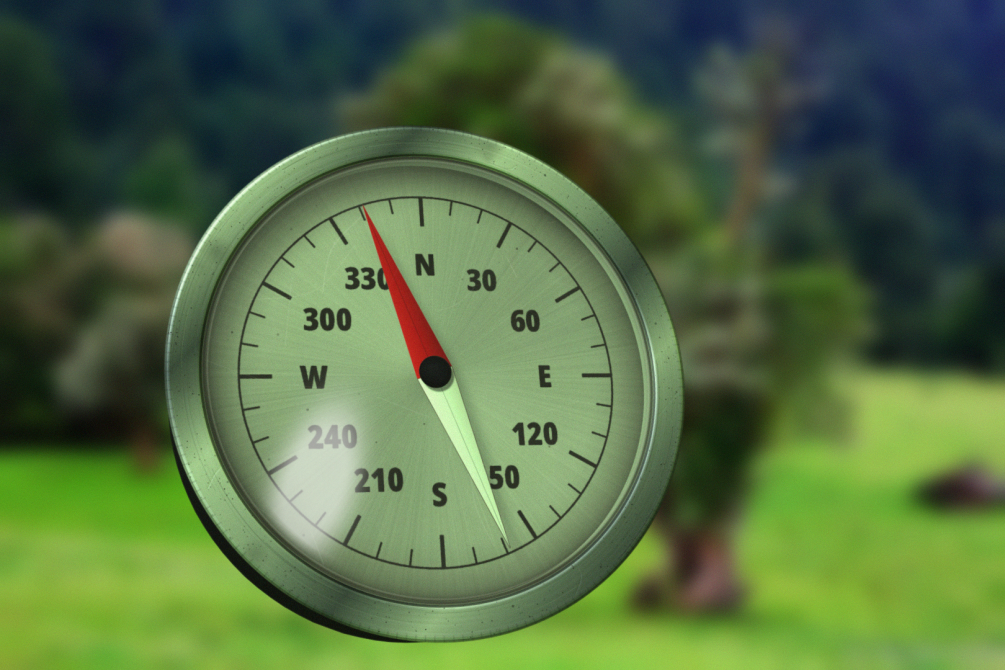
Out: value=340 unit=°
